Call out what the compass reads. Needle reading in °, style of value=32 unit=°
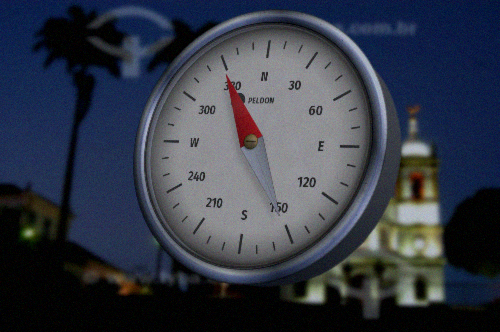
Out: value=330 unit=°
